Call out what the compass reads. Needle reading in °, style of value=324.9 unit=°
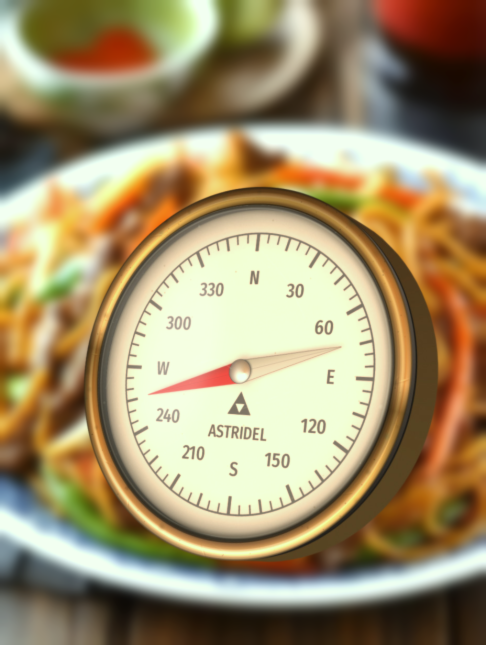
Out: value=255 unit=°
